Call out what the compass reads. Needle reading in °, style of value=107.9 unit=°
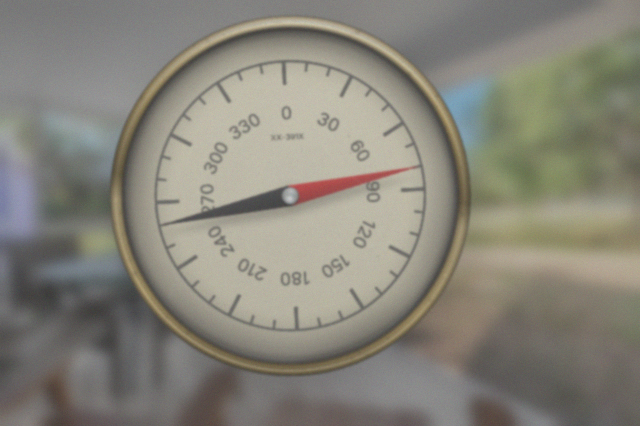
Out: value=80 unit=°
